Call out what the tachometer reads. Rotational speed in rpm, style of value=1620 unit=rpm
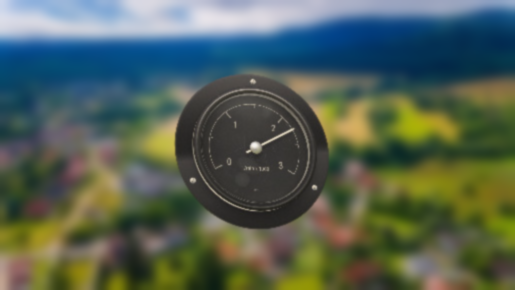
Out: value=2250 unit=rpm
